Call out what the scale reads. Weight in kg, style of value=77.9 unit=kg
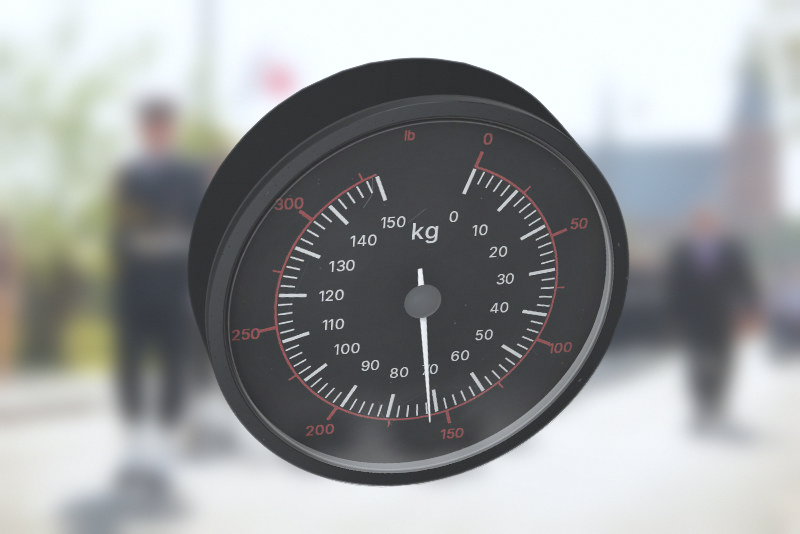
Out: value=72 unit=kg
